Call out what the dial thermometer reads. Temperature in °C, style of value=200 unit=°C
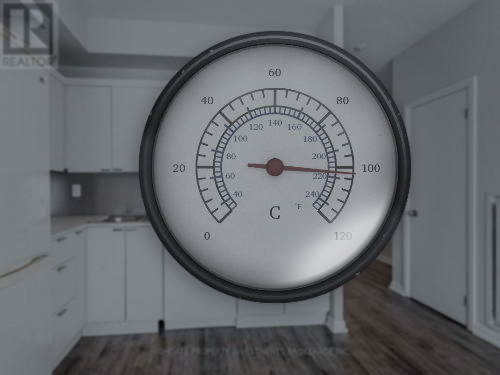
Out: value=102 unit=°C
